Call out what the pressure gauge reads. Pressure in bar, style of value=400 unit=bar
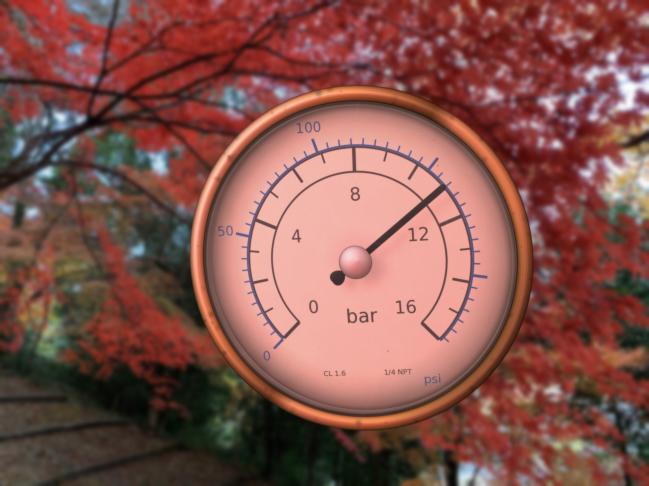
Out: value=11 unit=bar
